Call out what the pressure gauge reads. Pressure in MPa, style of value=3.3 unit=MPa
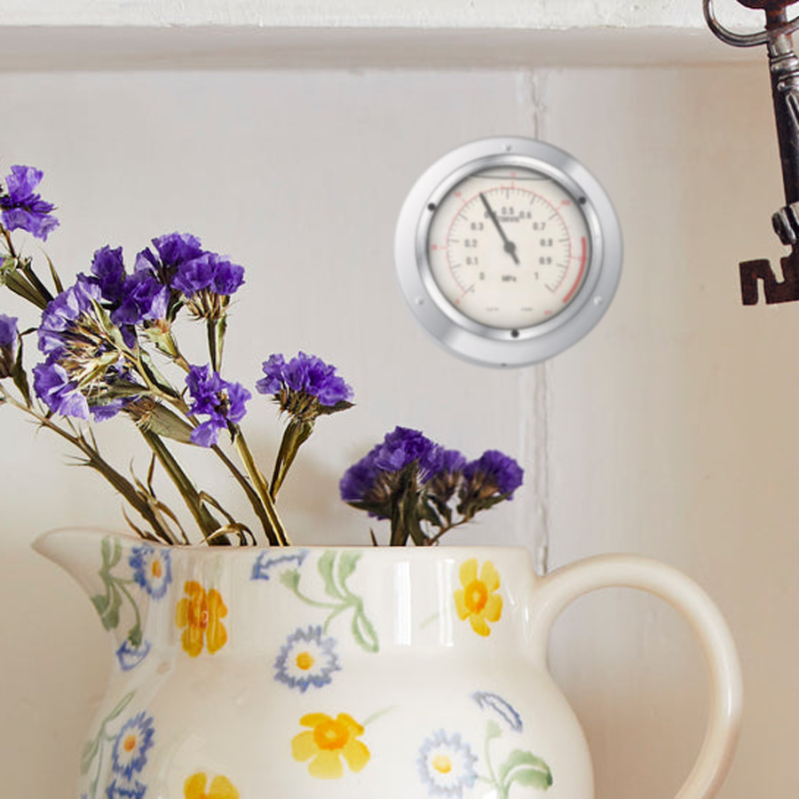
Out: value=0.4 unit=MPa
